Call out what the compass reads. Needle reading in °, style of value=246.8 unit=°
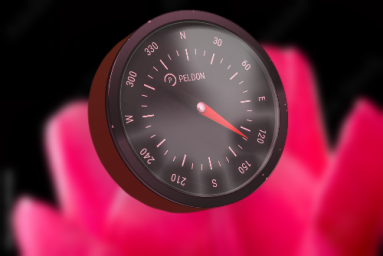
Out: value=130 unit=°
